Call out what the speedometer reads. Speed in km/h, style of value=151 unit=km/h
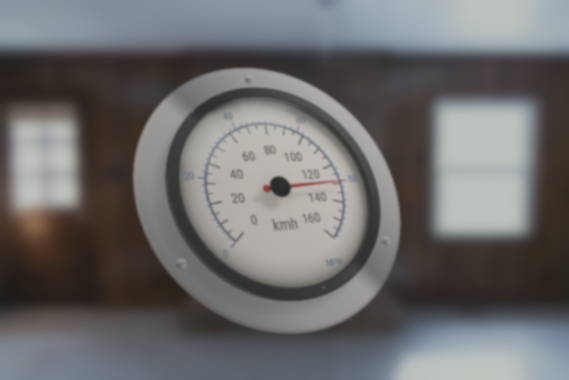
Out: value=130 unit=km/h
